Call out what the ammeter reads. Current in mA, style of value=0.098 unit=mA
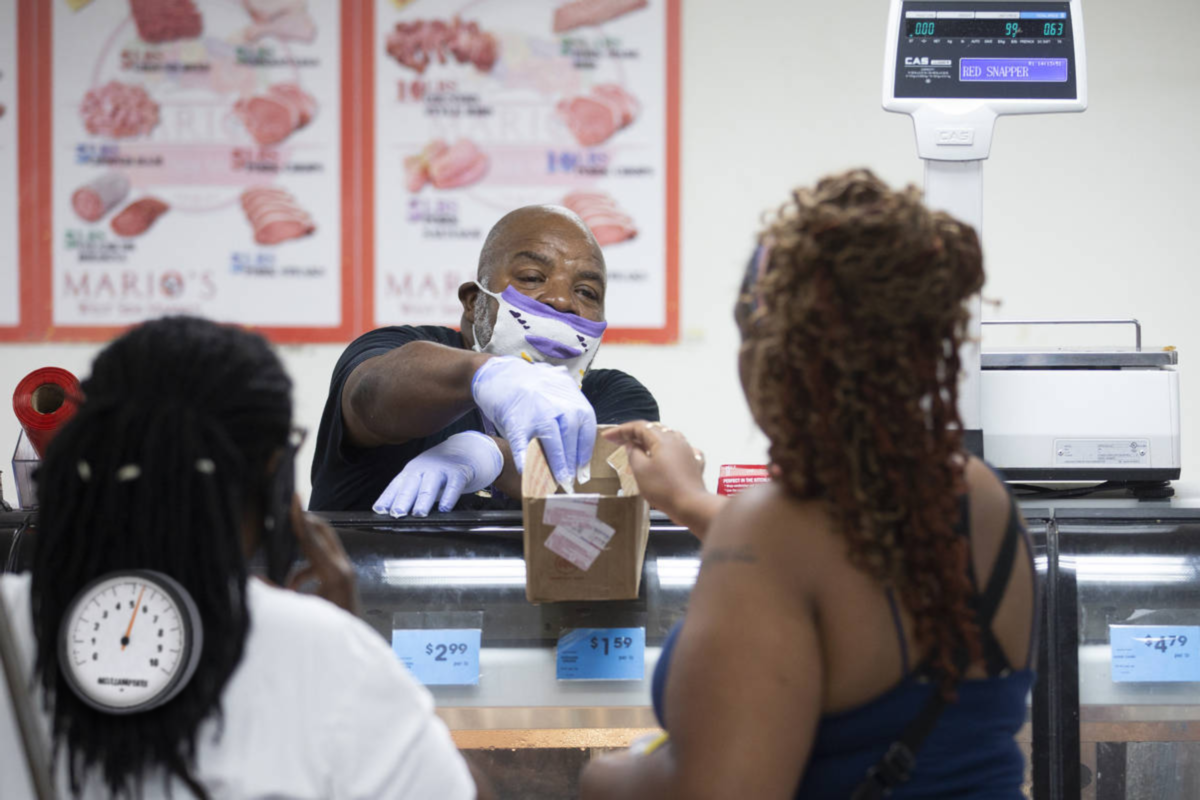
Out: value=5.5 unit=mA
